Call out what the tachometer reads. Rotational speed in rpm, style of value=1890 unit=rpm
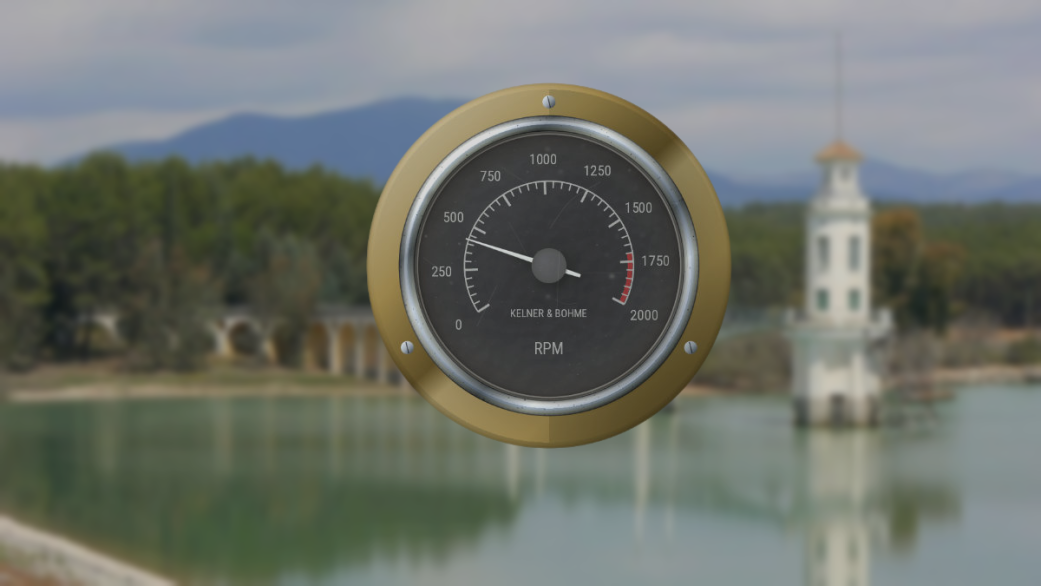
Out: value=425 unit=rpm
